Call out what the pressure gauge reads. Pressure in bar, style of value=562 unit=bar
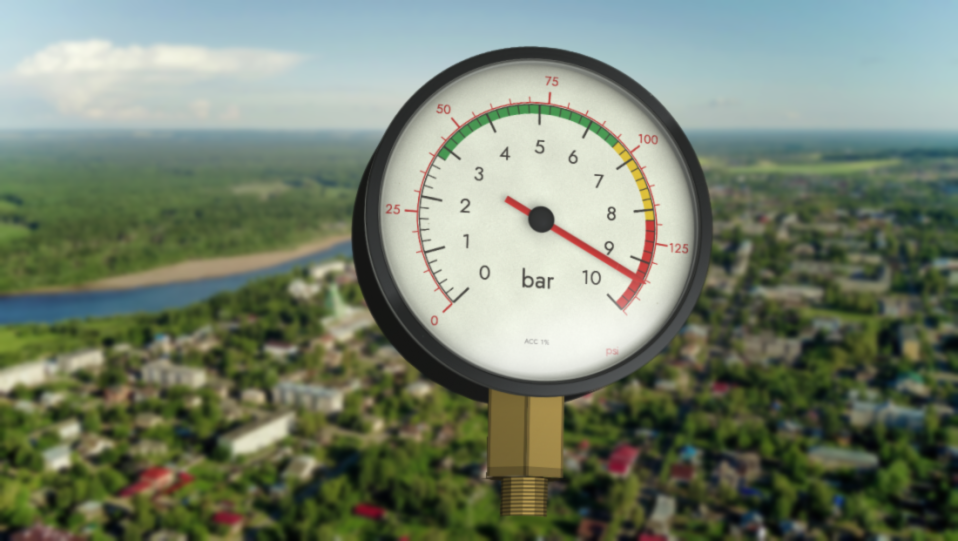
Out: value=9.4 unit=bar
